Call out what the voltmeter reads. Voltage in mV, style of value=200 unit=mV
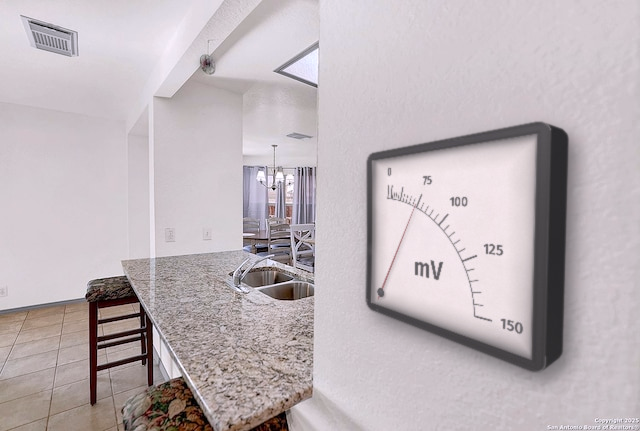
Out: value=75 unit=mV
